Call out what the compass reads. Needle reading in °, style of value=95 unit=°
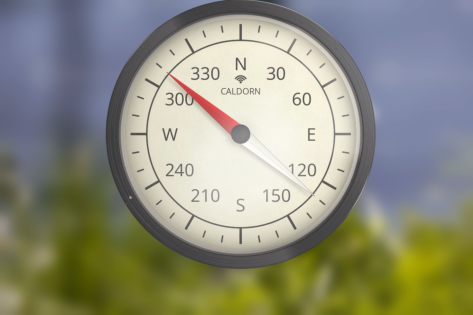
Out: value=310 unit=°
